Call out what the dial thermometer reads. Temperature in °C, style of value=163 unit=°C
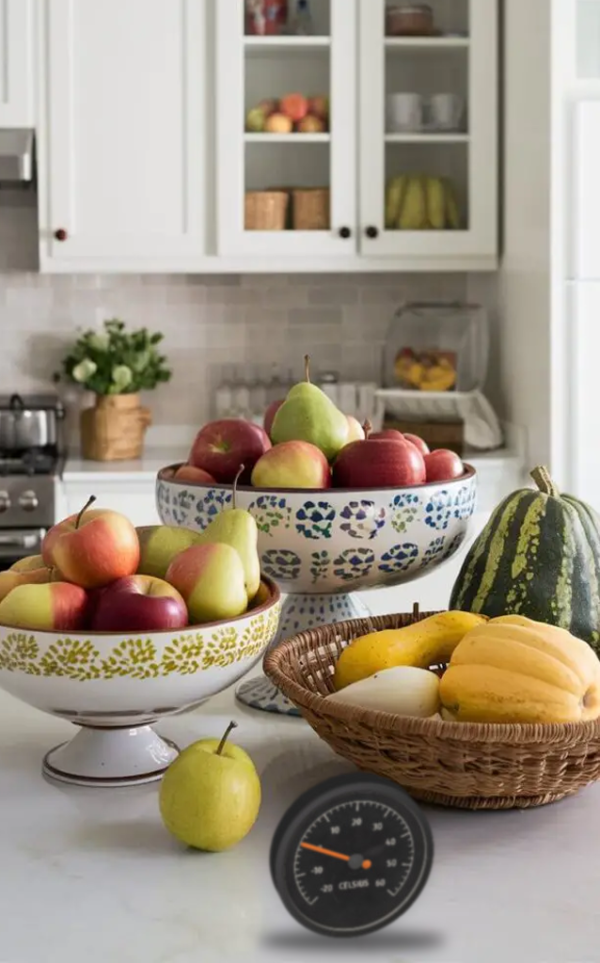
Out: value=0 unit=°C
